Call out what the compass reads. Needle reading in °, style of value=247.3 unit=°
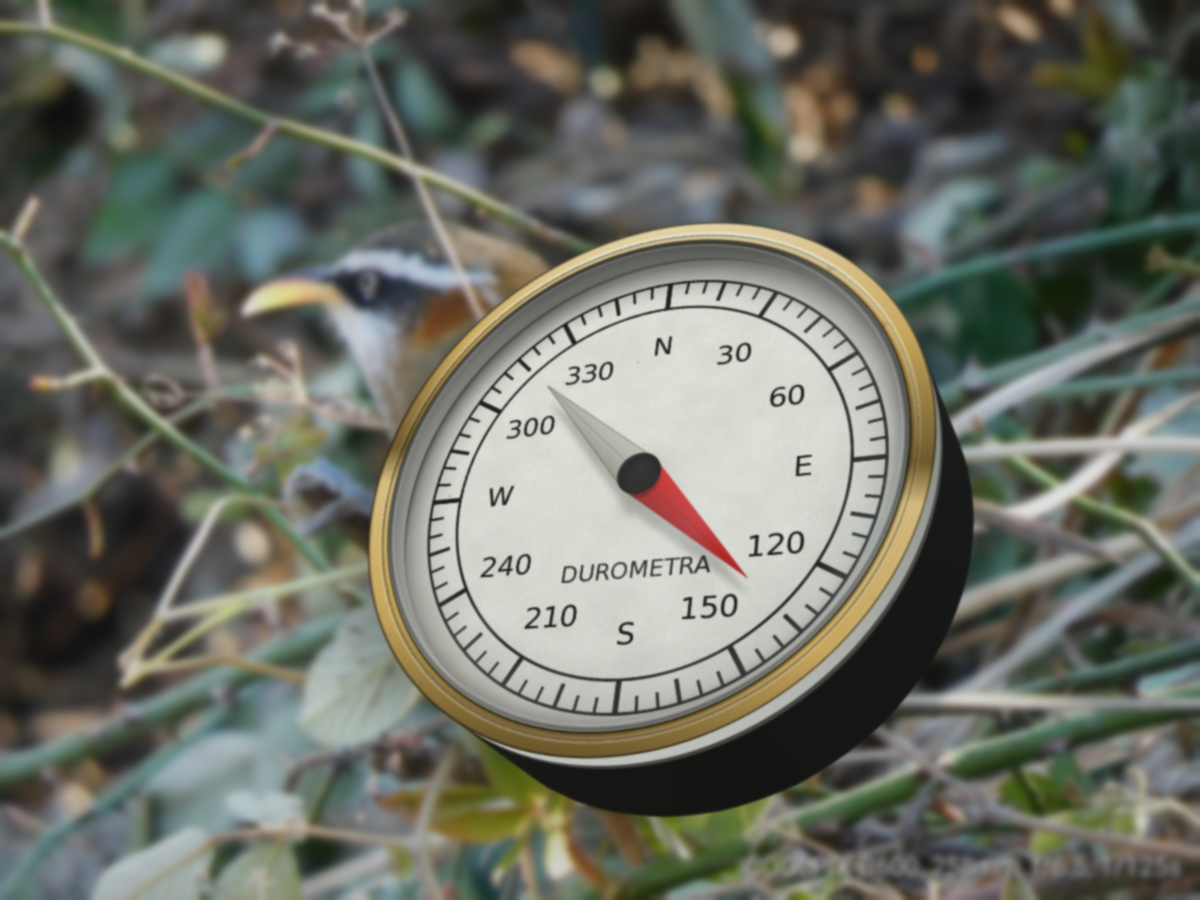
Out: value=135 unit=°
